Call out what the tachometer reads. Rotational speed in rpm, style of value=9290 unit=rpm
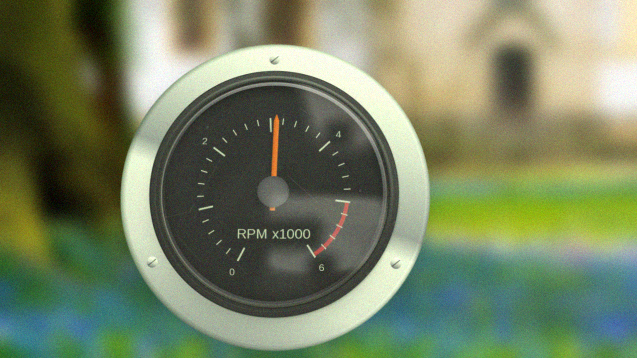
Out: value=3100 unit=rpm
